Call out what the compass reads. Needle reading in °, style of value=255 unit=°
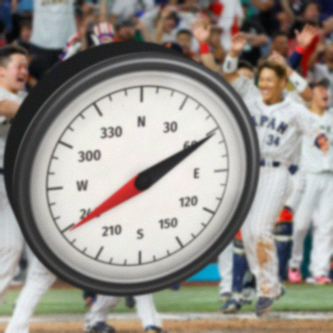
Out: value=240 unit=°
